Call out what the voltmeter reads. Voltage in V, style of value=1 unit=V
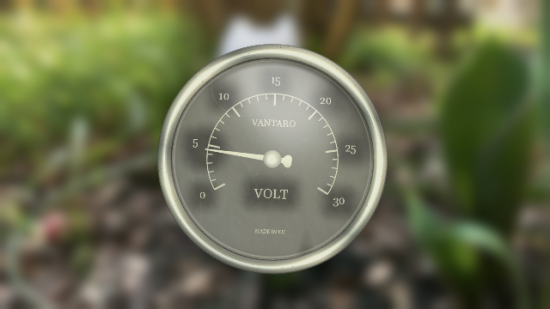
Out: value=4.5 unit=V
